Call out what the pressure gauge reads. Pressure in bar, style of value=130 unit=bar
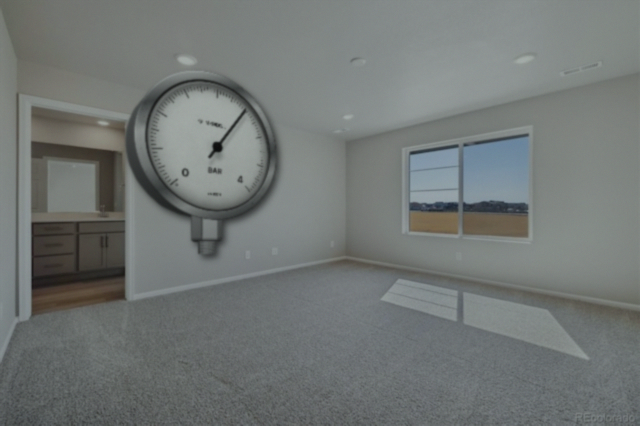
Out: value=2.5 unit=bar
